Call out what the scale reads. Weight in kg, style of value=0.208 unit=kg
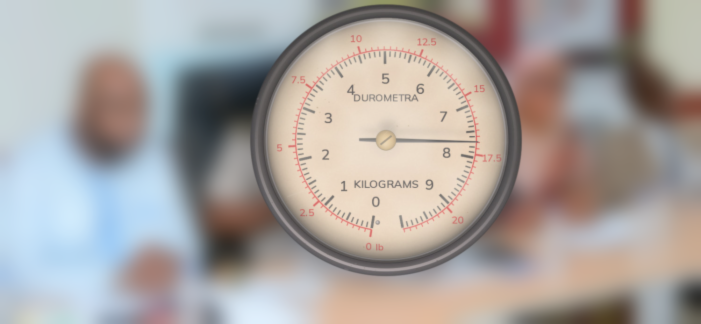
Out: value=7.7 unit=kg
